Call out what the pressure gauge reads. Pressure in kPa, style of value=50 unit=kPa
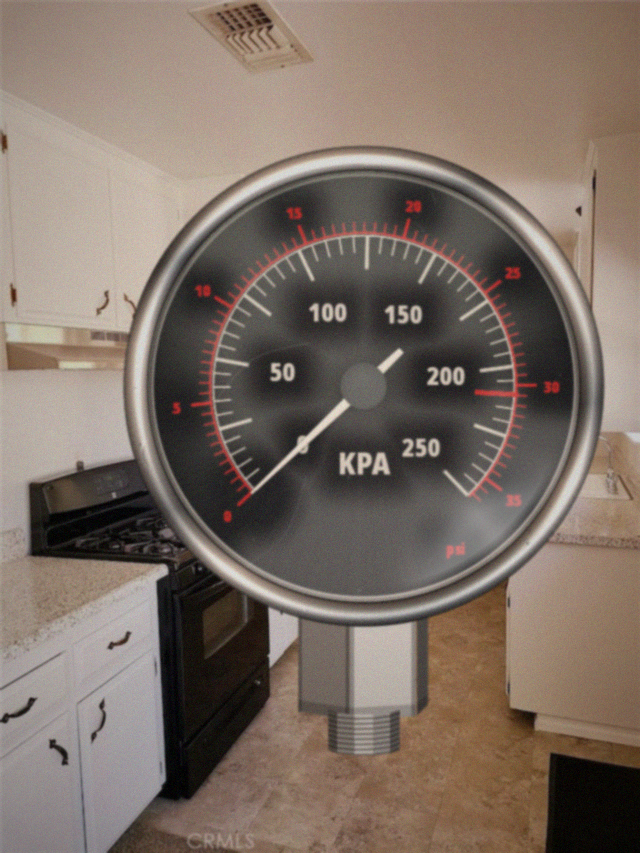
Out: value=0 unit=kPa
